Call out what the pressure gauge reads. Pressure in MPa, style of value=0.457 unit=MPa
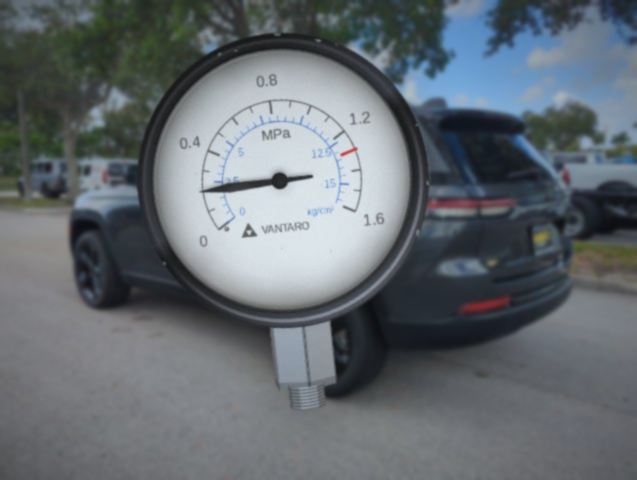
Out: value=0.2 unit=MPa
